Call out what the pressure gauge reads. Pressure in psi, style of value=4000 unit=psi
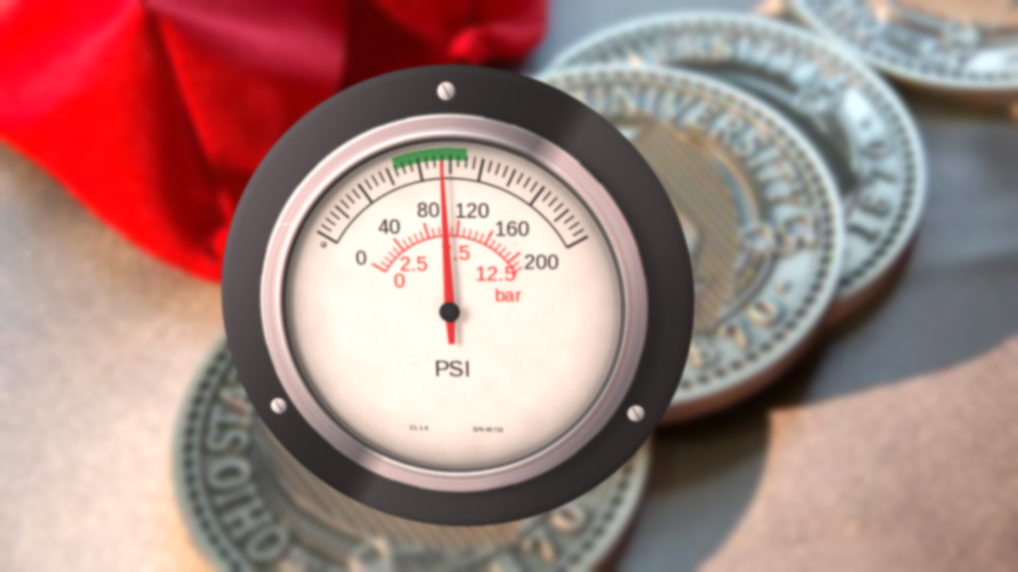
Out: value=95 unit=psi
